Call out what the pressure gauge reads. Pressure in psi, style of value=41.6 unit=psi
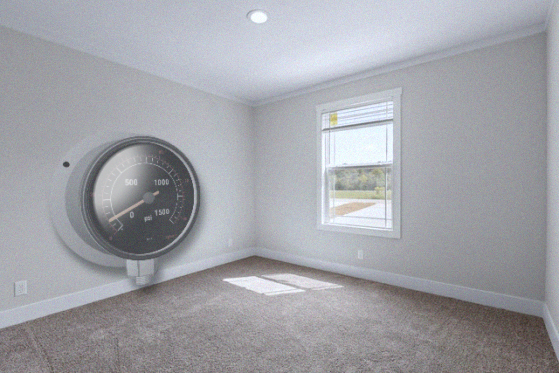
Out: value=100 unit=psi
